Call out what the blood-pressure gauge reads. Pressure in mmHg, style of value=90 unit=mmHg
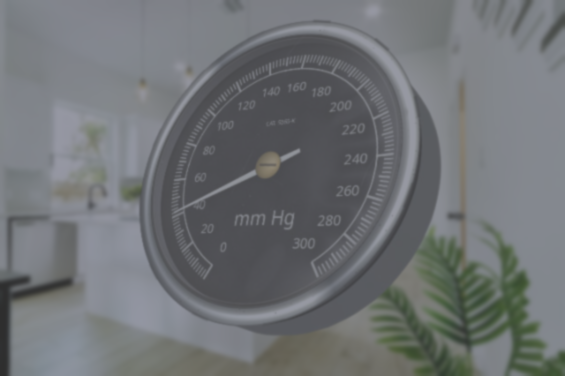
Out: value=40 unit=mmHg
